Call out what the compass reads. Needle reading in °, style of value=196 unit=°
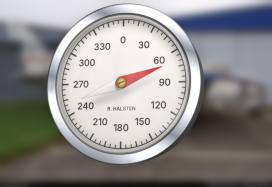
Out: value=70 unit=°
